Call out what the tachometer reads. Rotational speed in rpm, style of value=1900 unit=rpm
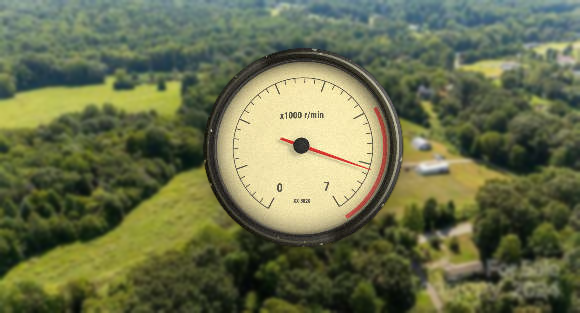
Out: value=6100 unit=rpm
